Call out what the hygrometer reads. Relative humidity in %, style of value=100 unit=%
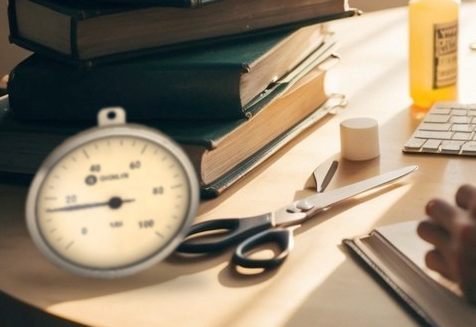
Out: value=16 unit=%
